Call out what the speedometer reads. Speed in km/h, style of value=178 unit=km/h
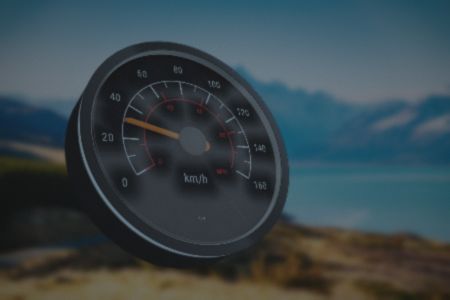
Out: value=30 unit=km/h
